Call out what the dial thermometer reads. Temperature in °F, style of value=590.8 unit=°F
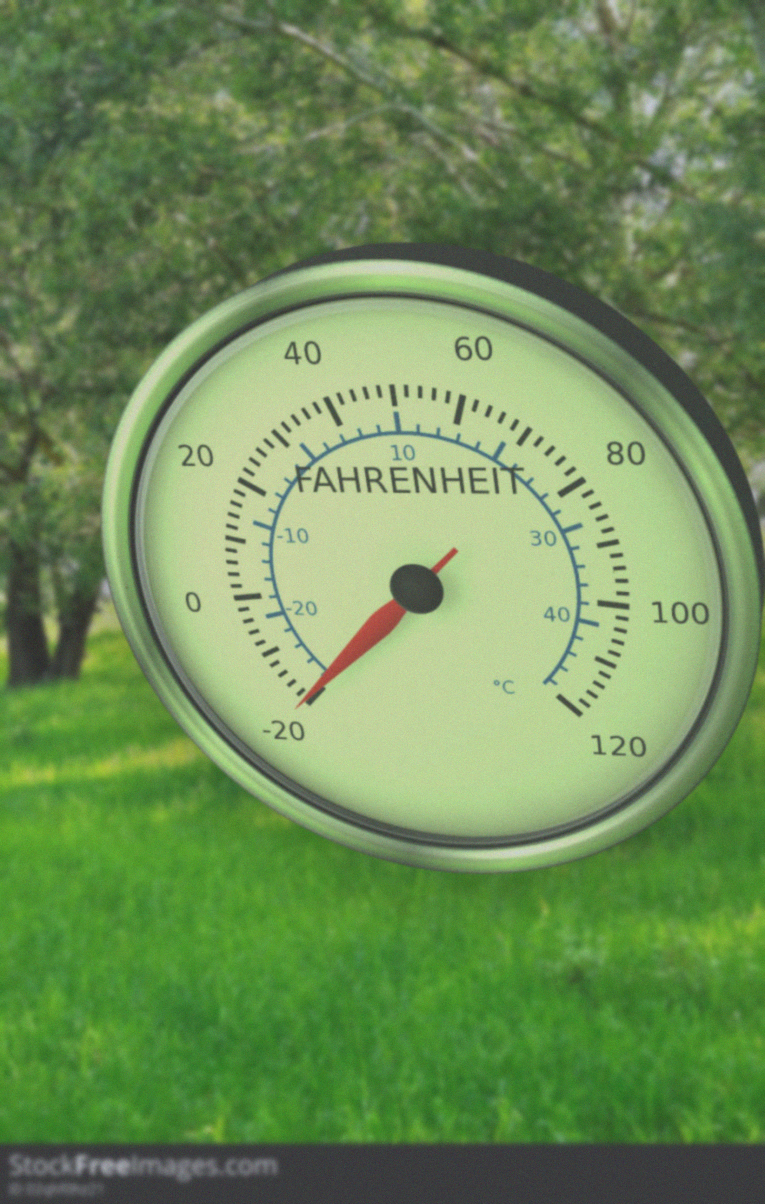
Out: value=-19 unit=°F
